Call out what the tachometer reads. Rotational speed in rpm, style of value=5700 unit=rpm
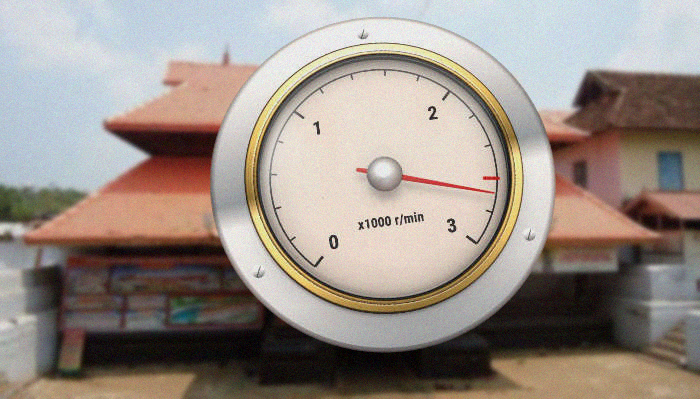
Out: value=2700 unit=rpm
